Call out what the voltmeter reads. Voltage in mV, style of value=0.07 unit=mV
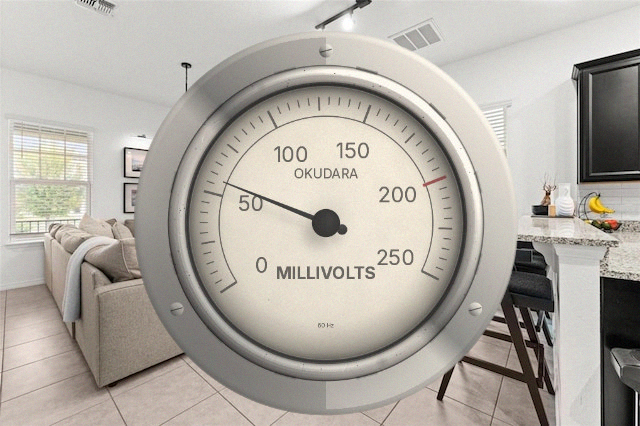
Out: value=57.5 unit=mV
